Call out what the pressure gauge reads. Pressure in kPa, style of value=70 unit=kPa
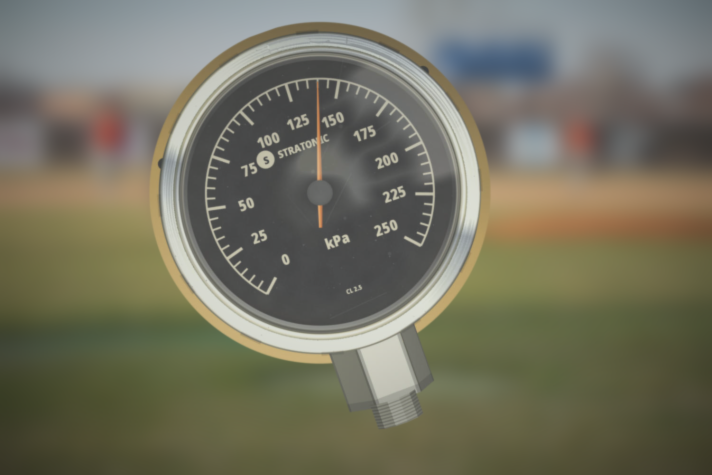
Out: value=140 unit=kPa
